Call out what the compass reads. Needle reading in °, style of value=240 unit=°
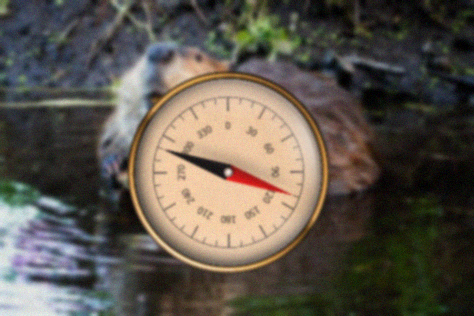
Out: value=110 unit=°
